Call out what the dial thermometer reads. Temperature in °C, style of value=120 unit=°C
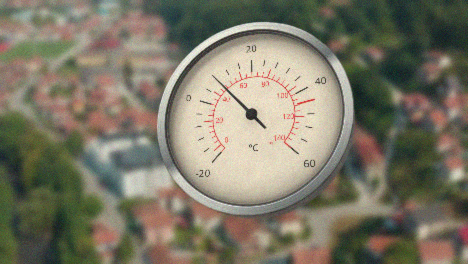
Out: value=8 unit=°C
